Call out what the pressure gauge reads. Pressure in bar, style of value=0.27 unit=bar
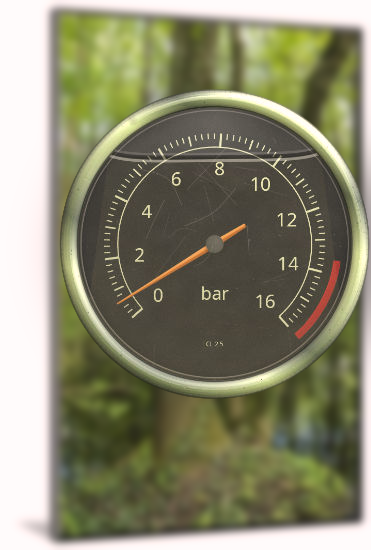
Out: value=0.6 unit=bar
